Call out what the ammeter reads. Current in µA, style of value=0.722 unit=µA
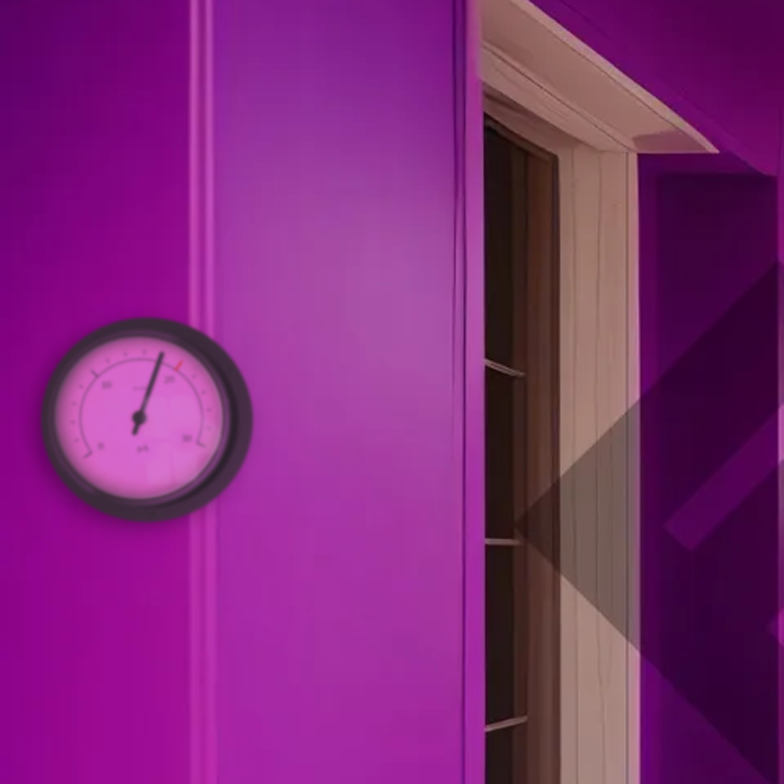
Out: value=18 unit=µA
